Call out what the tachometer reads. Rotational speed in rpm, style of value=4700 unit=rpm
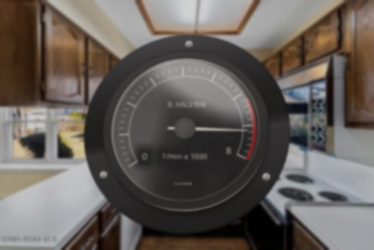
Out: value=7200 unit=rpm
